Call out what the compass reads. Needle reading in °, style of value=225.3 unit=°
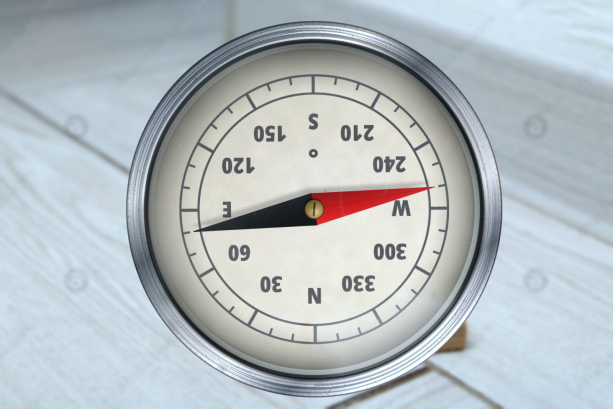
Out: value=260 unit=°
